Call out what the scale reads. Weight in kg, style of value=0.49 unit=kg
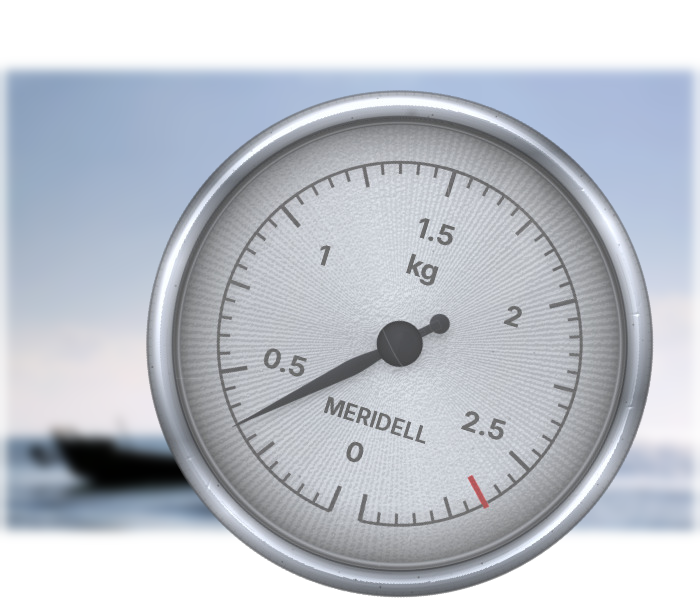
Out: value=0.35 unit=kg
